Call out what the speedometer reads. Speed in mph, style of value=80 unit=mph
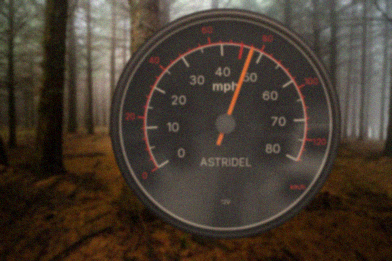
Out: value=47.5 unit=mph
